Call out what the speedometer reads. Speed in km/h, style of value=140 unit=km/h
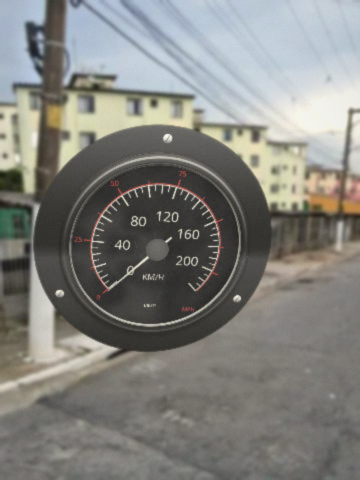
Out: value=0 unit=km/h
